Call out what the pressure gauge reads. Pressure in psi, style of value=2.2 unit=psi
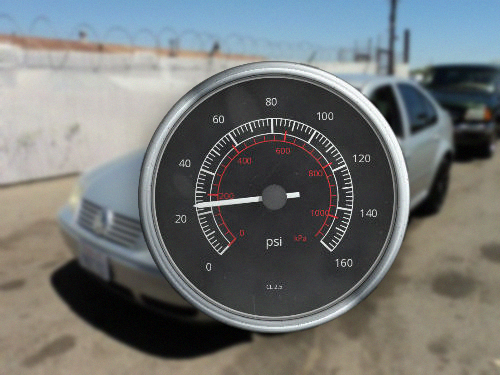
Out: value=24 unit=psi
